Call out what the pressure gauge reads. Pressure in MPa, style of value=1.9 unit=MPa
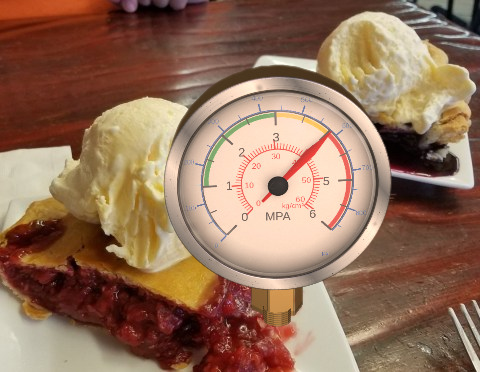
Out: value=4 unit=MPa
